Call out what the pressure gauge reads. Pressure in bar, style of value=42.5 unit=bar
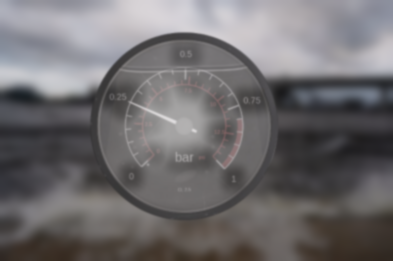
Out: value=0.25 unit=bar
